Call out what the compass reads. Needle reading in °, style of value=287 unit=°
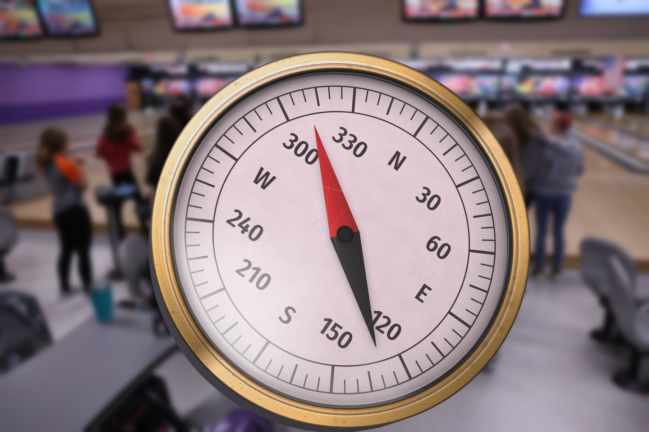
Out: value=310 unit=°
